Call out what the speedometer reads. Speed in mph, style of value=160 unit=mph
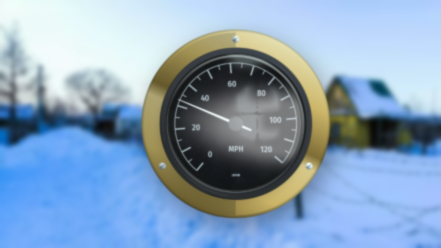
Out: value=32.5 unit=mph
